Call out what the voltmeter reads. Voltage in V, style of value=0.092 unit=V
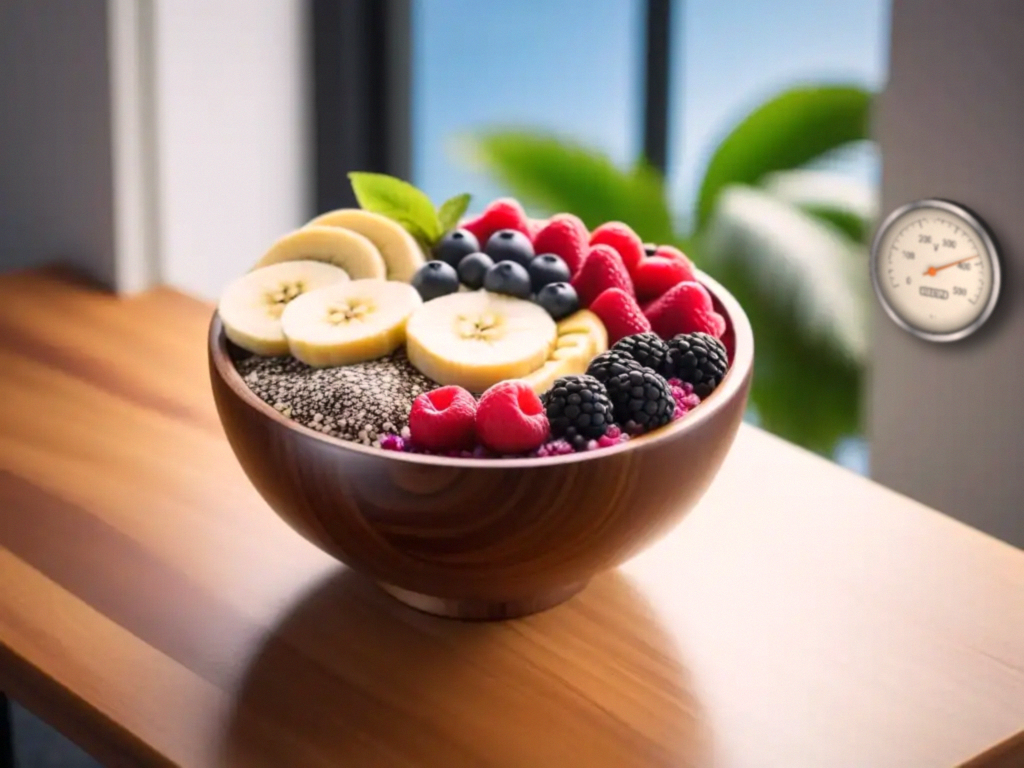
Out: value=380 unit=V
